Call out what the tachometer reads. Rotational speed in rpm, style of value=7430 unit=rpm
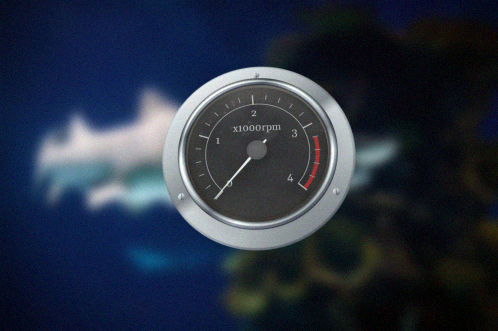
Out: value=0 unit=rpm
